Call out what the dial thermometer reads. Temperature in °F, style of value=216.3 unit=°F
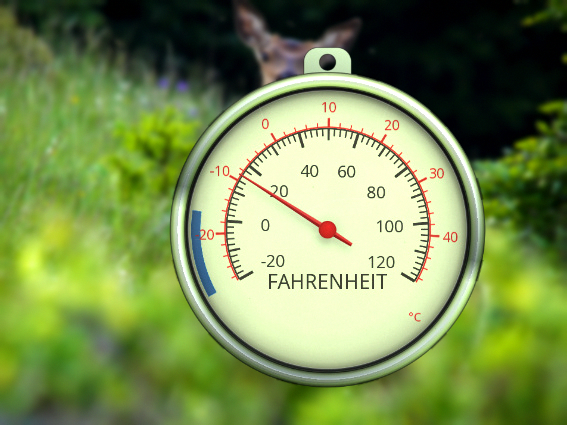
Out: value=16 unit=°F
